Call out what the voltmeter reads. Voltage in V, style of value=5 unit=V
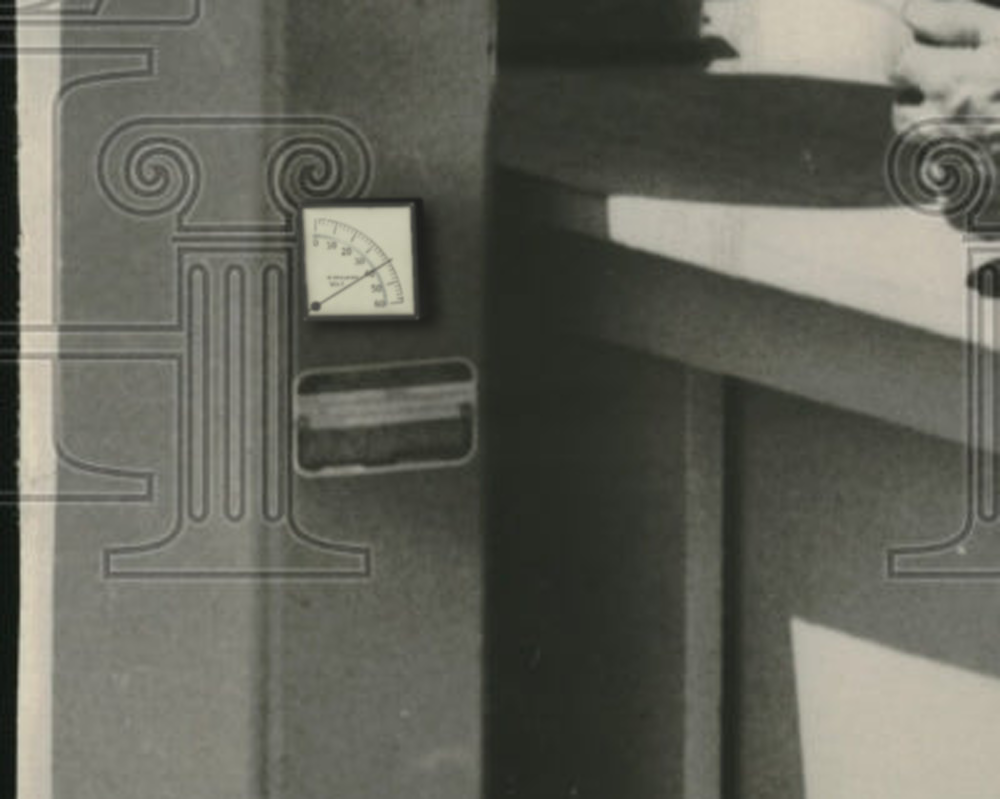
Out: value=40 unit=V
